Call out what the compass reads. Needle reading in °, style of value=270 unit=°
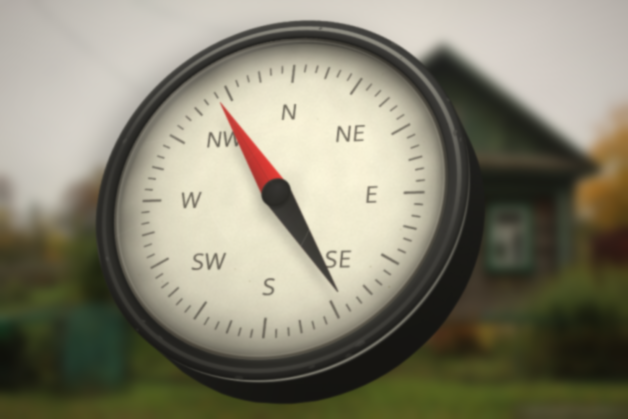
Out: value=325 unit=°
